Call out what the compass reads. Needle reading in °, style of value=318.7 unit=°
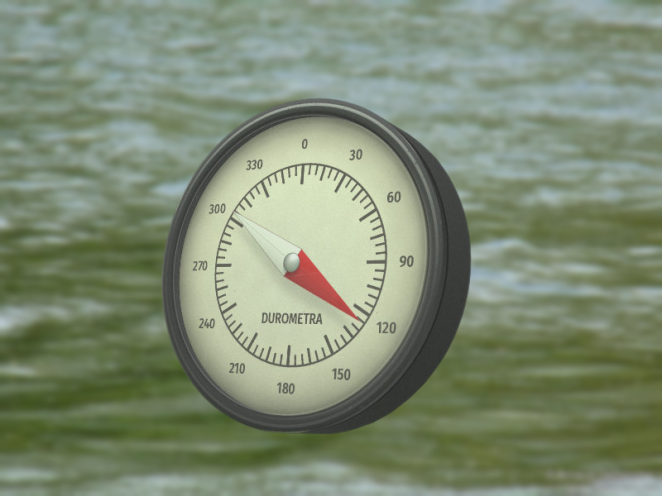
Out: value=125 unit=°
